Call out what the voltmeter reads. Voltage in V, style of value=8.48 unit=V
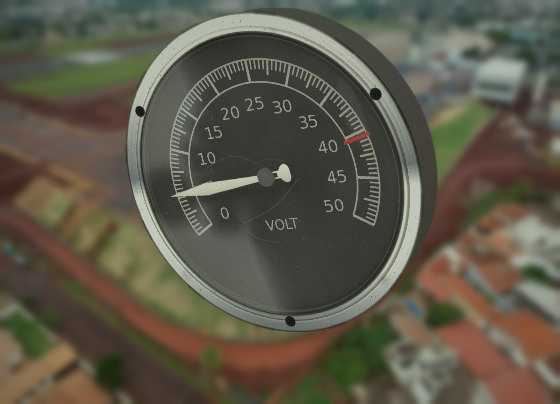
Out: value=5 unit=V
